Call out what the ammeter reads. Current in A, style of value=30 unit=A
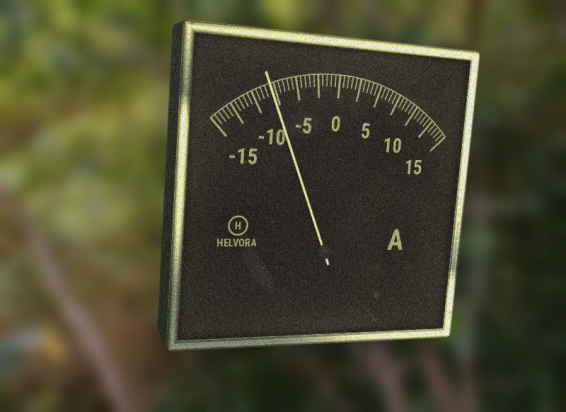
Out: value=-8 unit=A
